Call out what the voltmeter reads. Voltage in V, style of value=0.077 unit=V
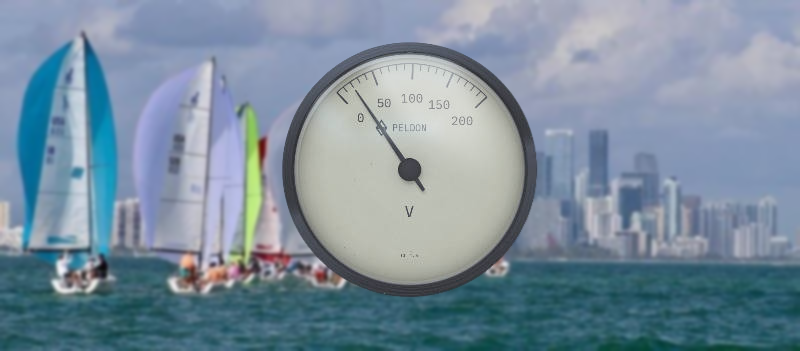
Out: value=20 unit=V
